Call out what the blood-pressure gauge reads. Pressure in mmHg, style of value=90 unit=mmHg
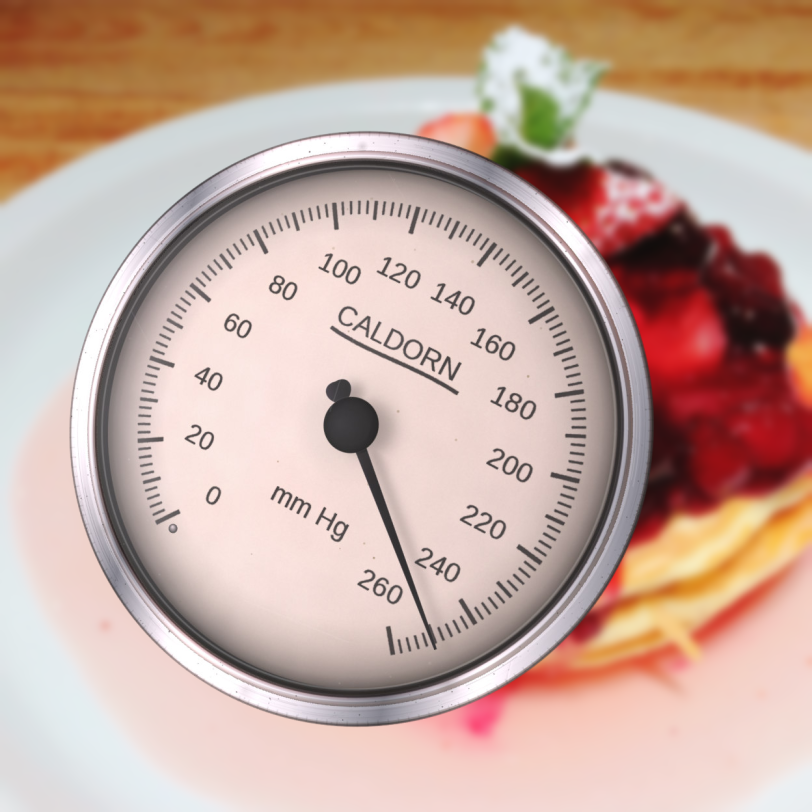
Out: value=250 unit=mmHg
